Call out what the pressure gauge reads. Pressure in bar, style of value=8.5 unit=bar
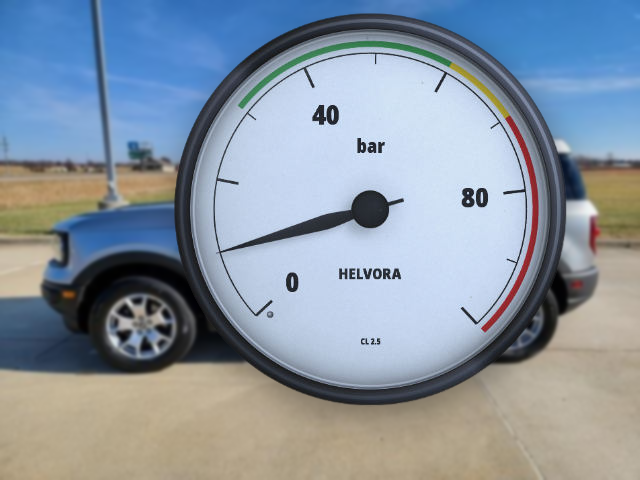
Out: value=10 unit=bar
